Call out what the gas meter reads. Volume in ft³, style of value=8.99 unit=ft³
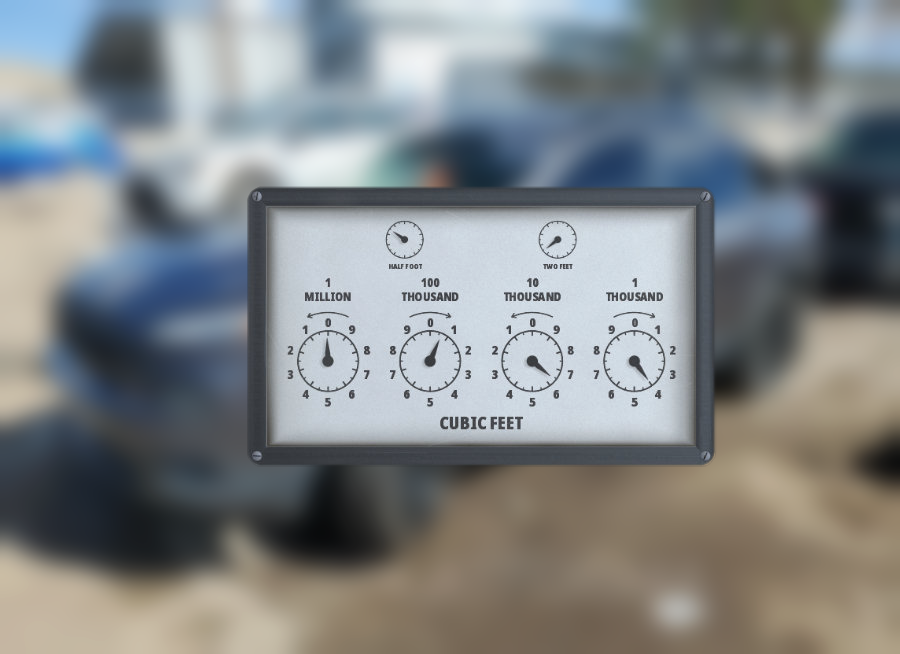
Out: value=6400 unit=ft³
